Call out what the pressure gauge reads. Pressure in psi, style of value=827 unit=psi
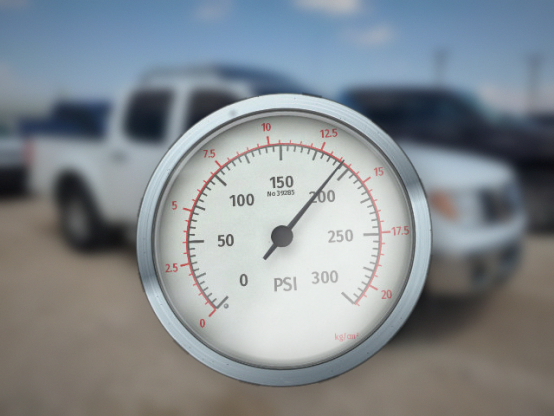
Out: value=195 unit=psi
